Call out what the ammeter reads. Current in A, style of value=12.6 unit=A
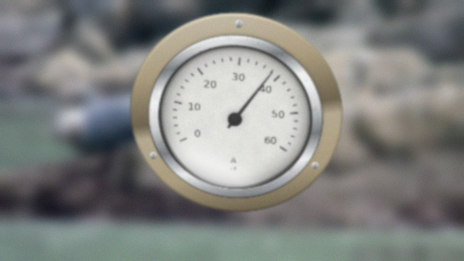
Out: value=38 unit=A
